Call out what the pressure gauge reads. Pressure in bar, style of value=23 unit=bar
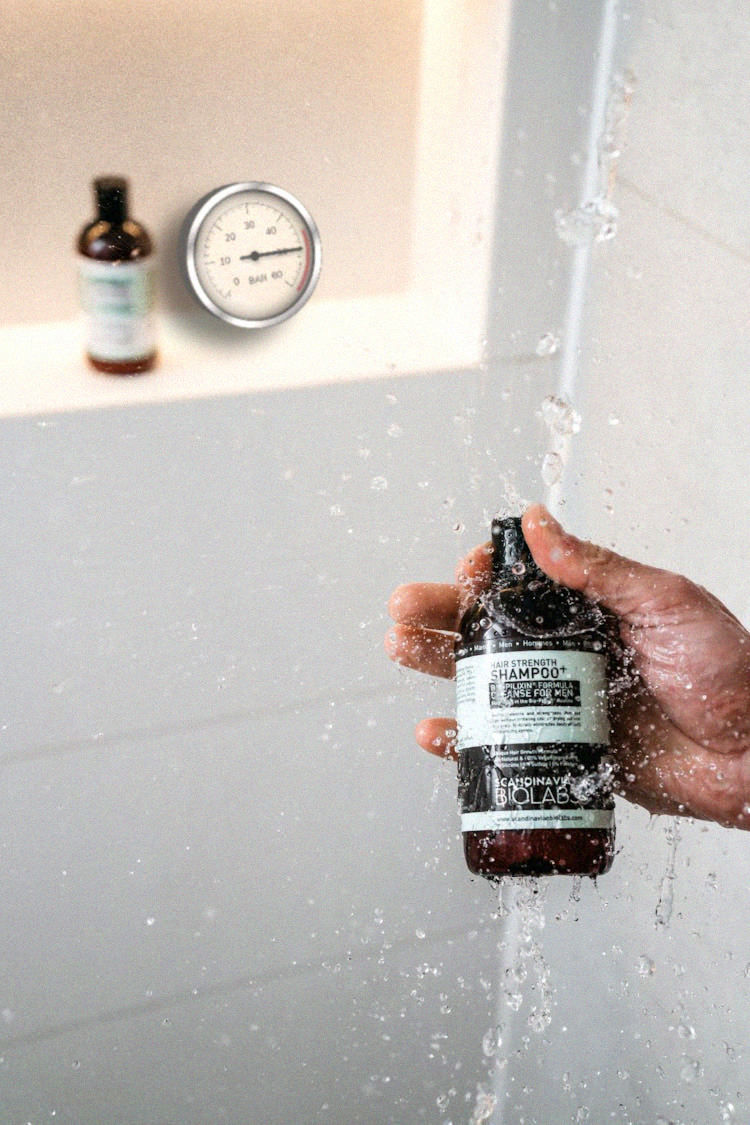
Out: value=50 unit=bar
